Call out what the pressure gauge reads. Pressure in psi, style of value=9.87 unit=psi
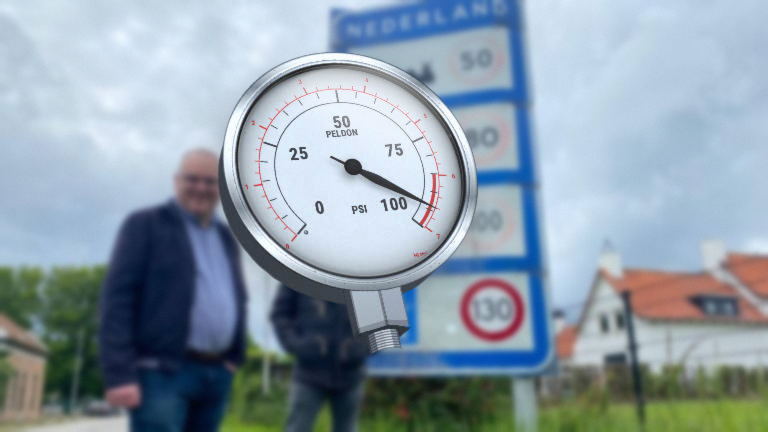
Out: value=95 unit=psi
